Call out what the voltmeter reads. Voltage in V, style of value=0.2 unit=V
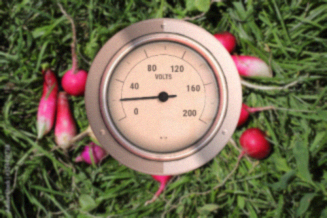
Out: value=20 unit=V
